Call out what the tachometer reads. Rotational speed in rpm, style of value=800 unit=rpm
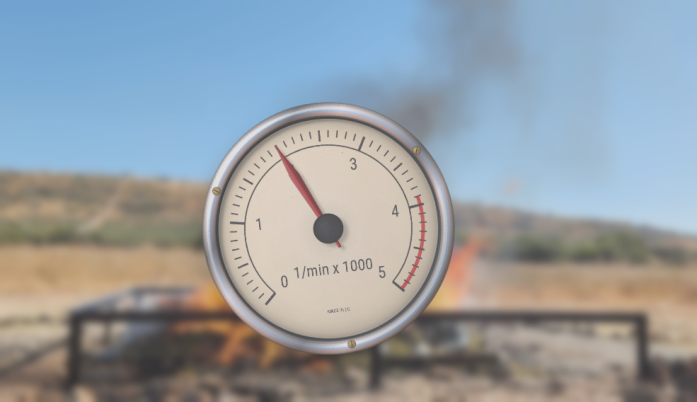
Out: value=2000 unit=rpm
